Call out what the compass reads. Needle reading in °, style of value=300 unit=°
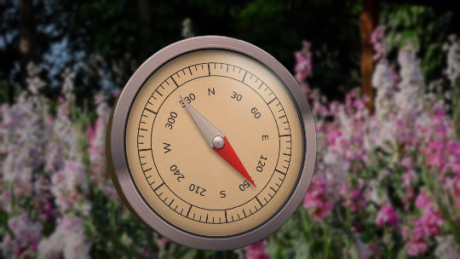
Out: value=145 unit=°
